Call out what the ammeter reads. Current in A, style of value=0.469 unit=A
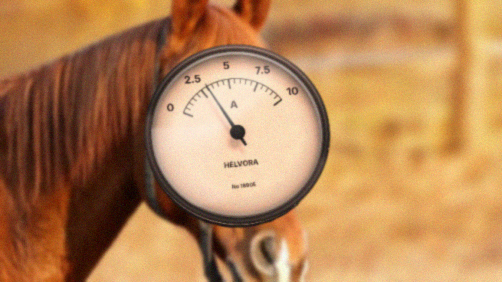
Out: value=3 unit=A
